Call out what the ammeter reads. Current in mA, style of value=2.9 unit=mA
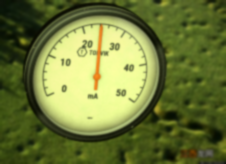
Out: value=24 unit=mA
